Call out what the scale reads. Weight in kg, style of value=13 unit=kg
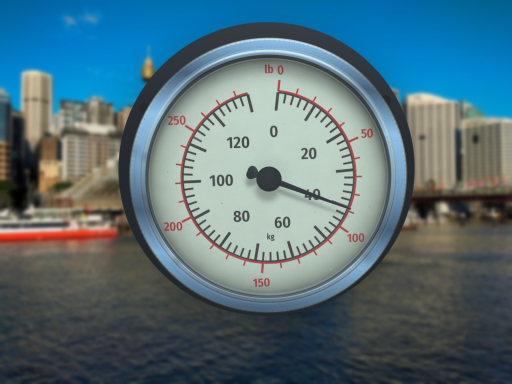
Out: value=40 unit=kg
